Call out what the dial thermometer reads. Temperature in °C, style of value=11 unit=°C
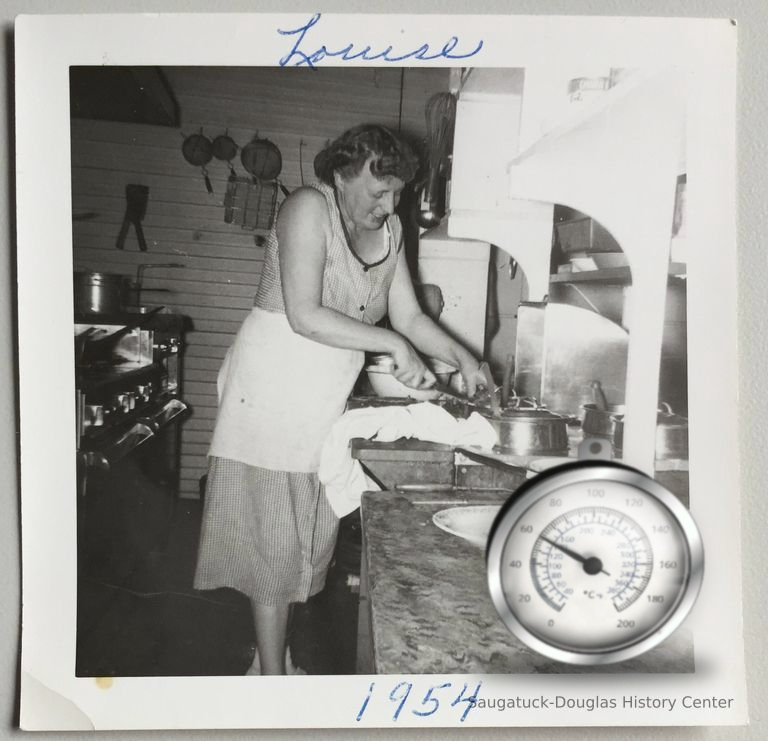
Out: value=60 unit=°C
